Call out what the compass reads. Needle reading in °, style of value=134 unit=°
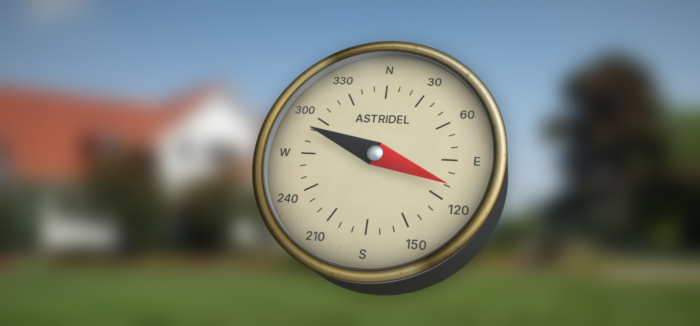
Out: value=110 unit=°
